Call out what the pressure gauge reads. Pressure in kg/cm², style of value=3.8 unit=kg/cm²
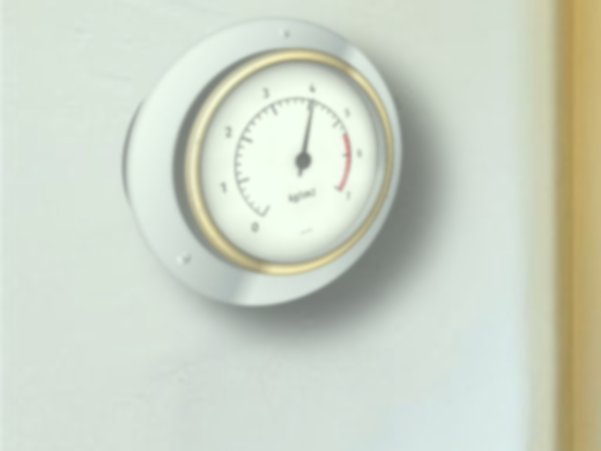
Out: value=4 unit=kg/cm²
